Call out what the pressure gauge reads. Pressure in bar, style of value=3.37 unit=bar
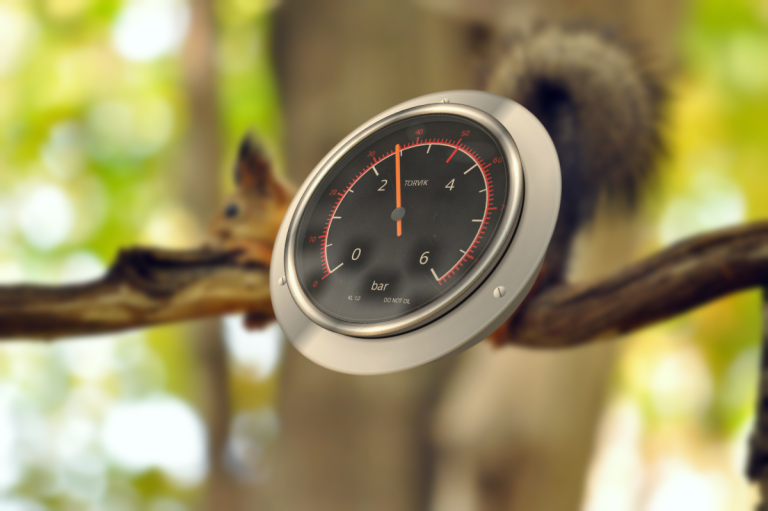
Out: value=2.5 unit=bar
